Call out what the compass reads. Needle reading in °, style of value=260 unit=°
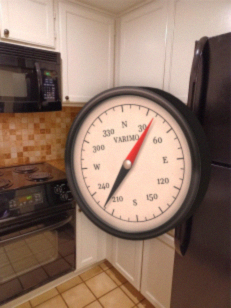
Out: value=40 unit=°
